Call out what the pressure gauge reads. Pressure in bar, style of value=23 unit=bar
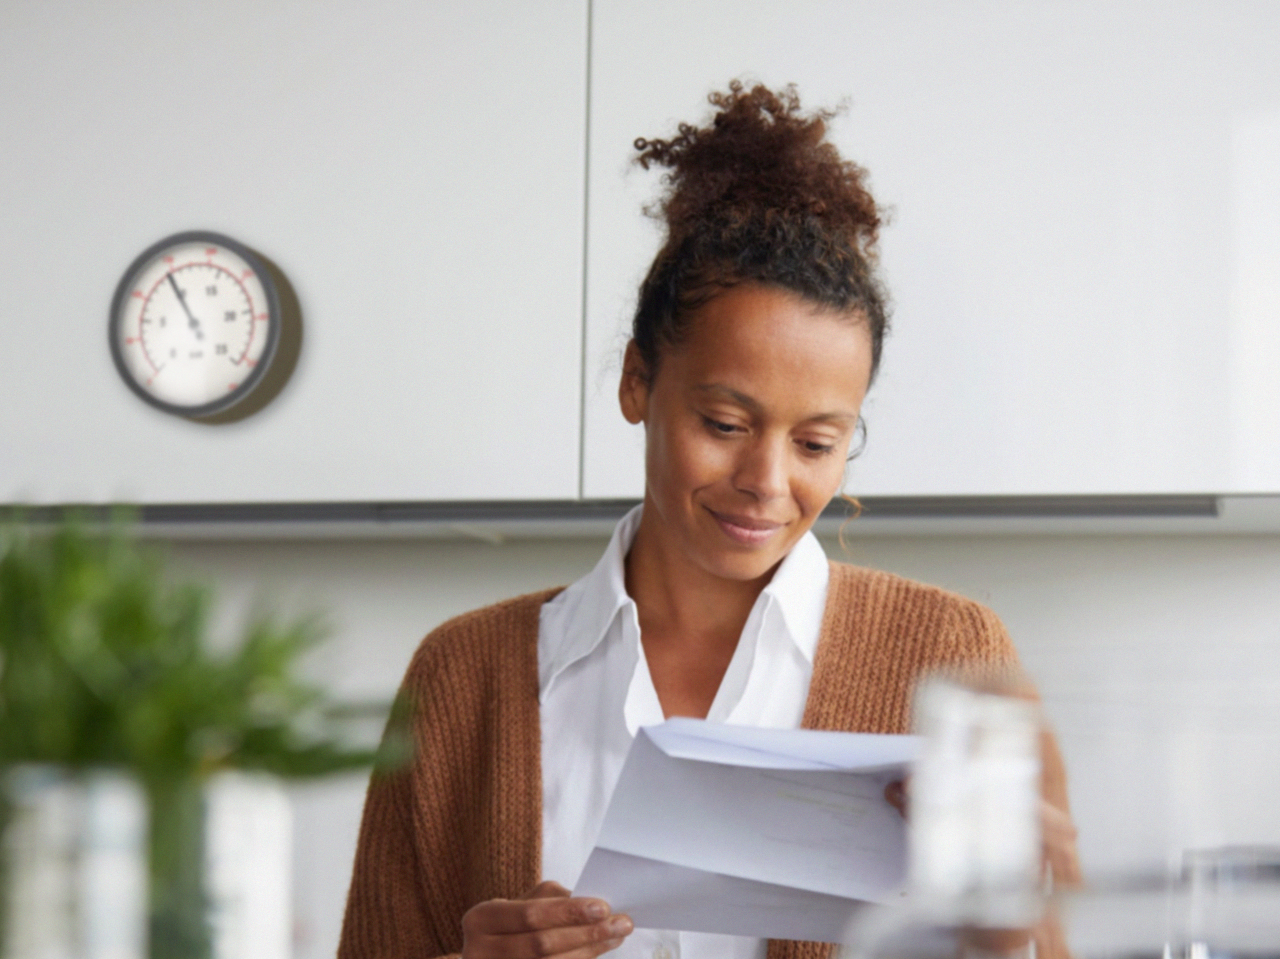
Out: value=10 unit=bar
